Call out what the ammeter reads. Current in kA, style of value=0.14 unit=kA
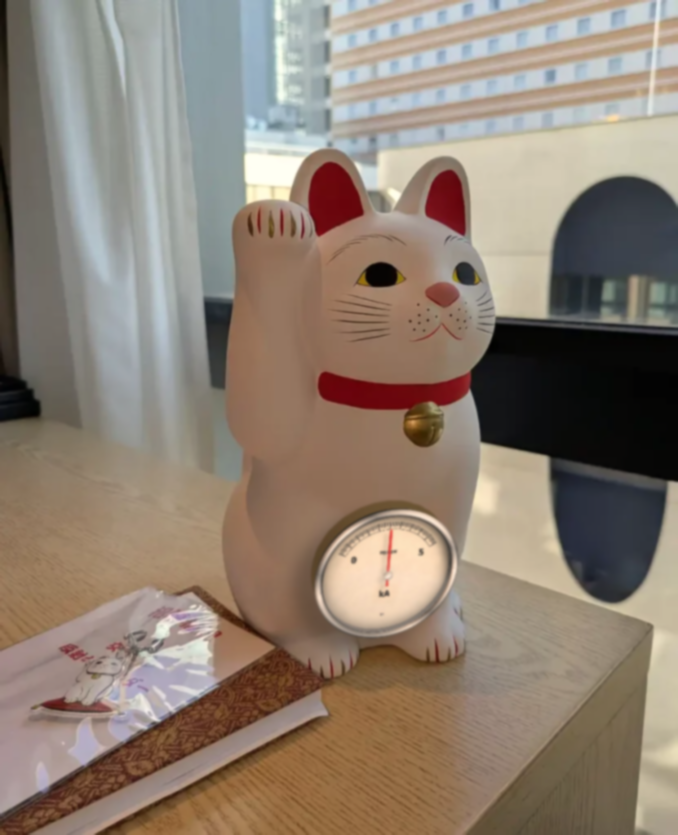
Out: value=2.5 unit=kA
